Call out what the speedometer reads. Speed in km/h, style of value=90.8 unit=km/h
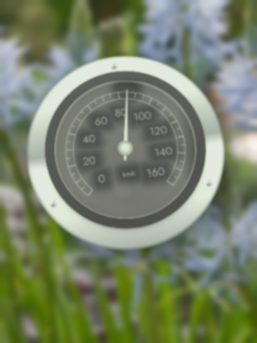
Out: value=85 unit=km/h
